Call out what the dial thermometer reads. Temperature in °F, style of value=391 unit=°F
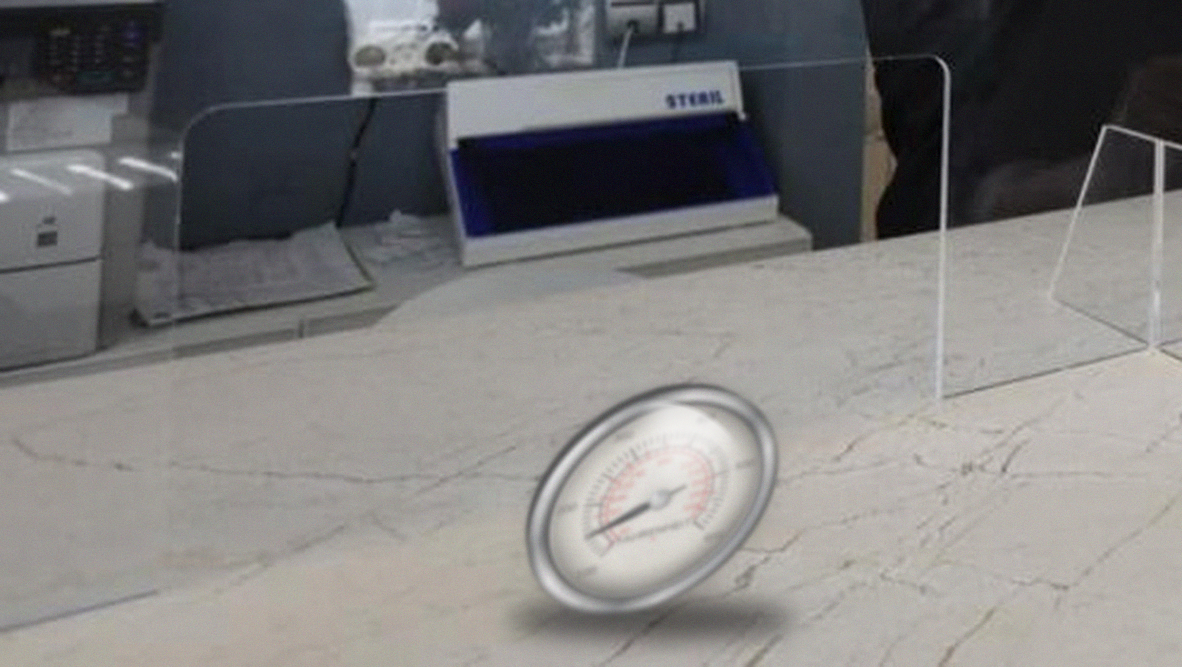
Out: value=150 unit=°F
